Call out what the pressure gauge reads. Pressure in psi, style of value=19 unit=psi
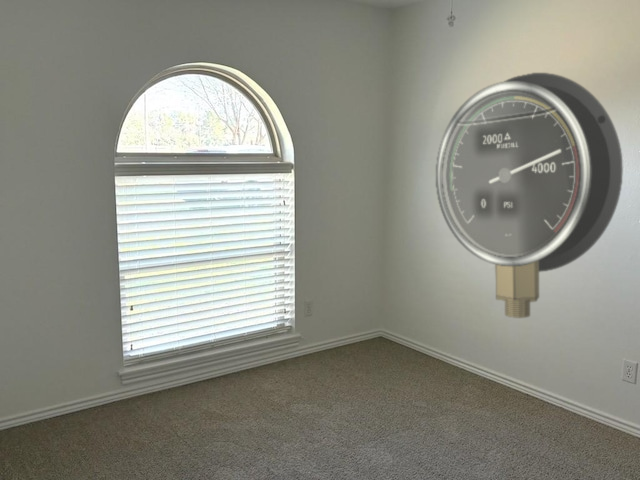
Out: value=3800 unit=psi
